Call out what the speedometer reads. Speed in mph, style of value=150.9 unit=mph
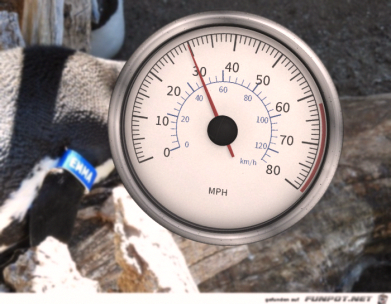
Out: value=30 unit=mph
